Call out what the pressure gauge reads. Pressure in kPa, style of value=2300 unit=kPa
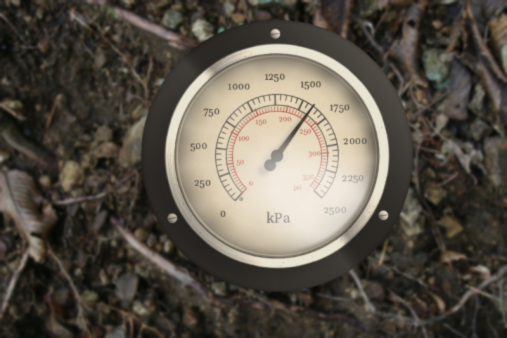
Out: value=1600 unit=kPa
